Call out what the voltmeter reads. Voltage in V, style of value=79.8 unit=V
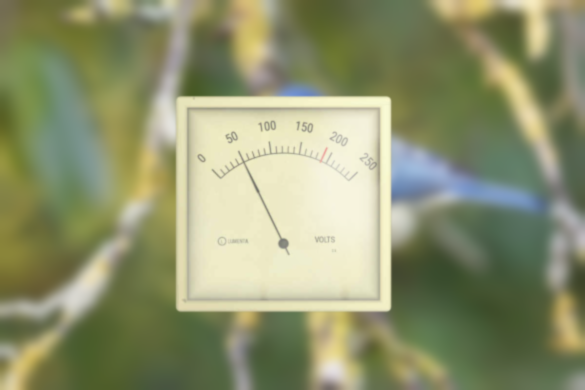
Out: value=50 unit=V
